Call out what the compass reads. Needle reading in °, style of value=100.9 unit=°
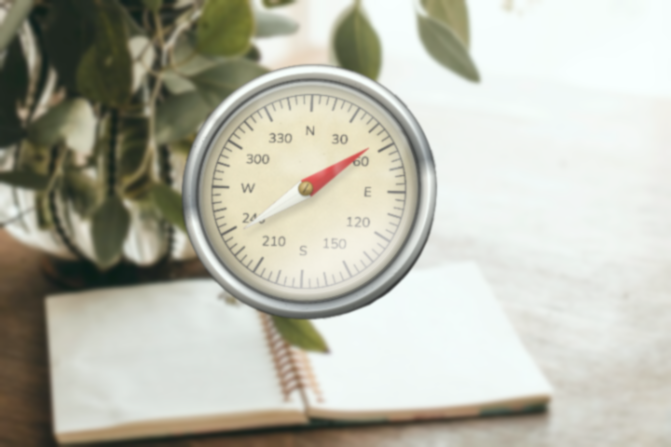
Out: value=55 unit=°
